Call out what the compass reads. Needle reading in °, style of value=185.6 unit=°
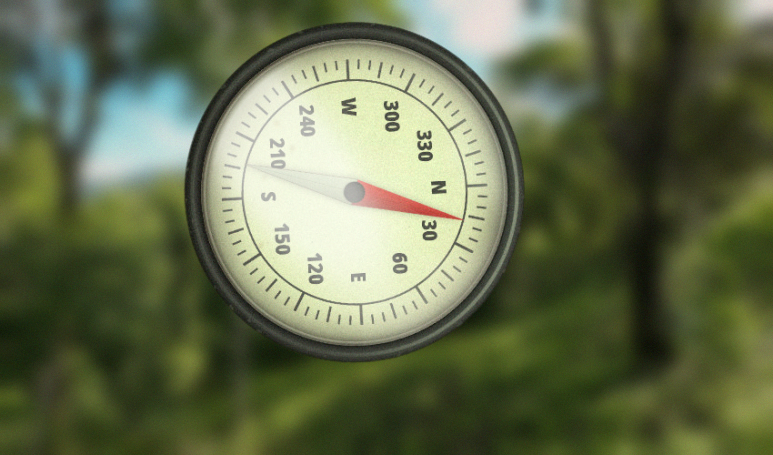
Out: value=17.5 unit=°
